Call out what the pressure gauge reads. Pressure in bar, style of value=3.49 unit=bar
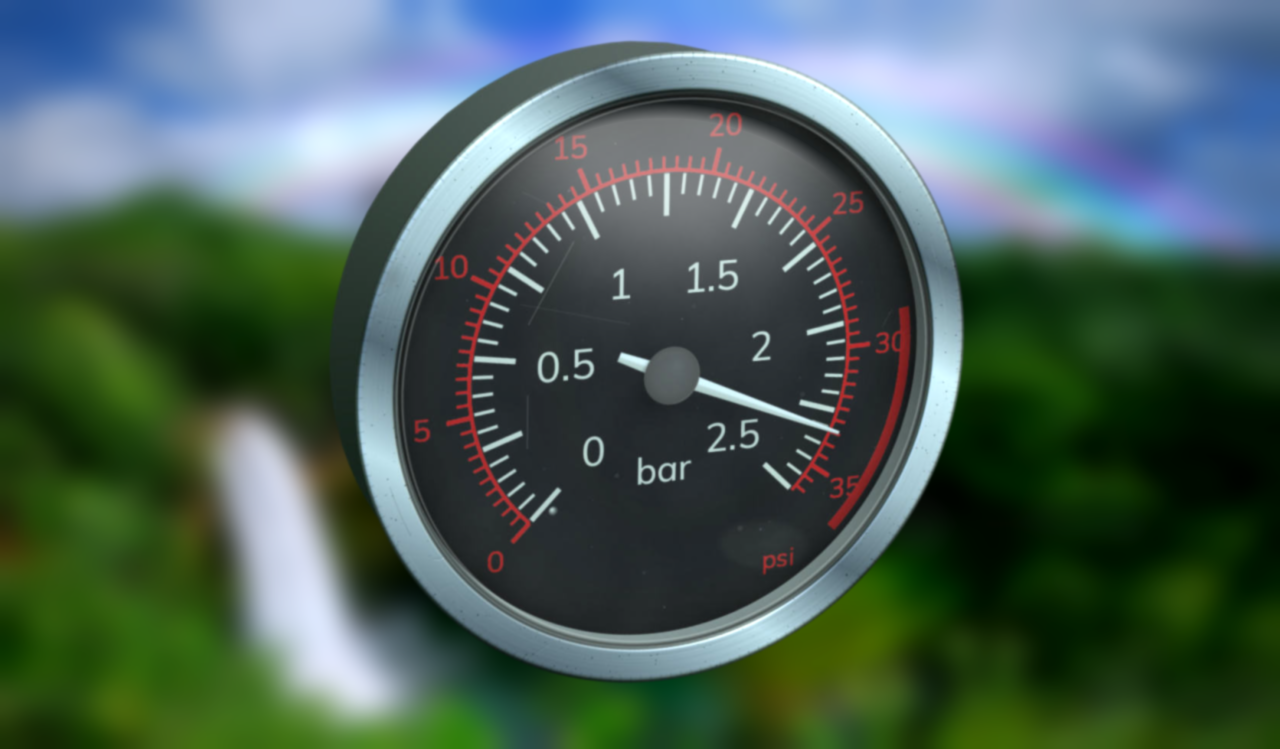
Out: value=2.3 unit=bar
